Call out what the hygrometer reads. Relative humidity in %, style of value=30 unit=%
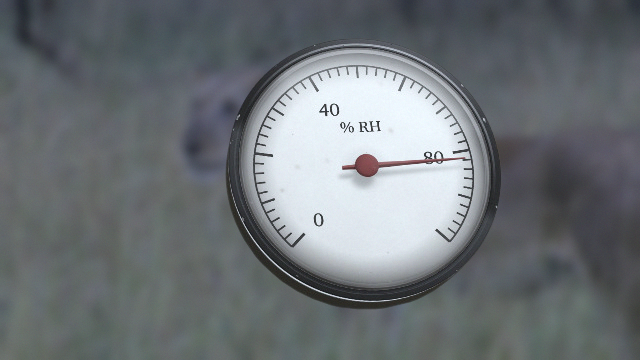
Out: value=82 unit=%
